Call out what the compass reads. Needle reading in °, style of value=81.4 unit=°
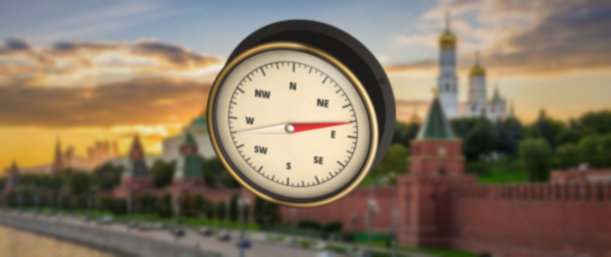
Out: value=75 unit=°
